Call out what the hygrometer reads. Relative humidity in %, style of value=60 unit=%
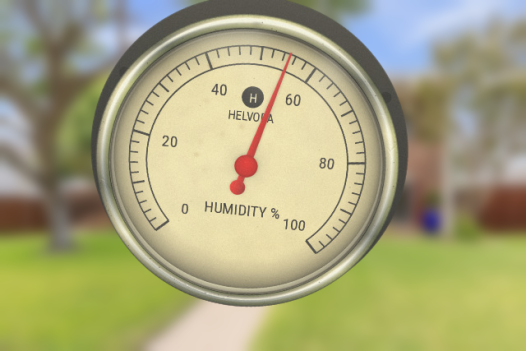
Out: value=55 unit=%
